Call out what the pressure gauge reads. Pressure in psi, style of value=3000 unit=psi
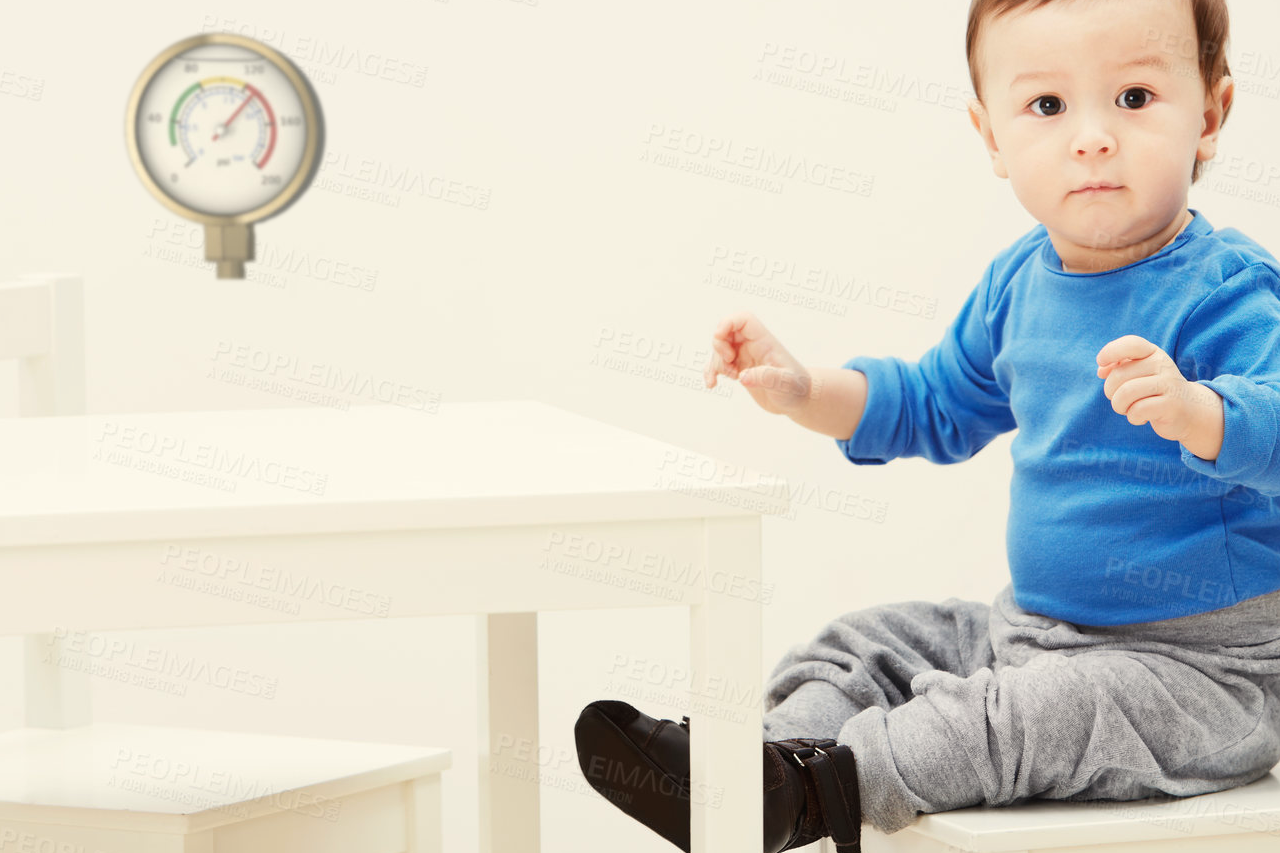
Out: value=130 unit=psi
